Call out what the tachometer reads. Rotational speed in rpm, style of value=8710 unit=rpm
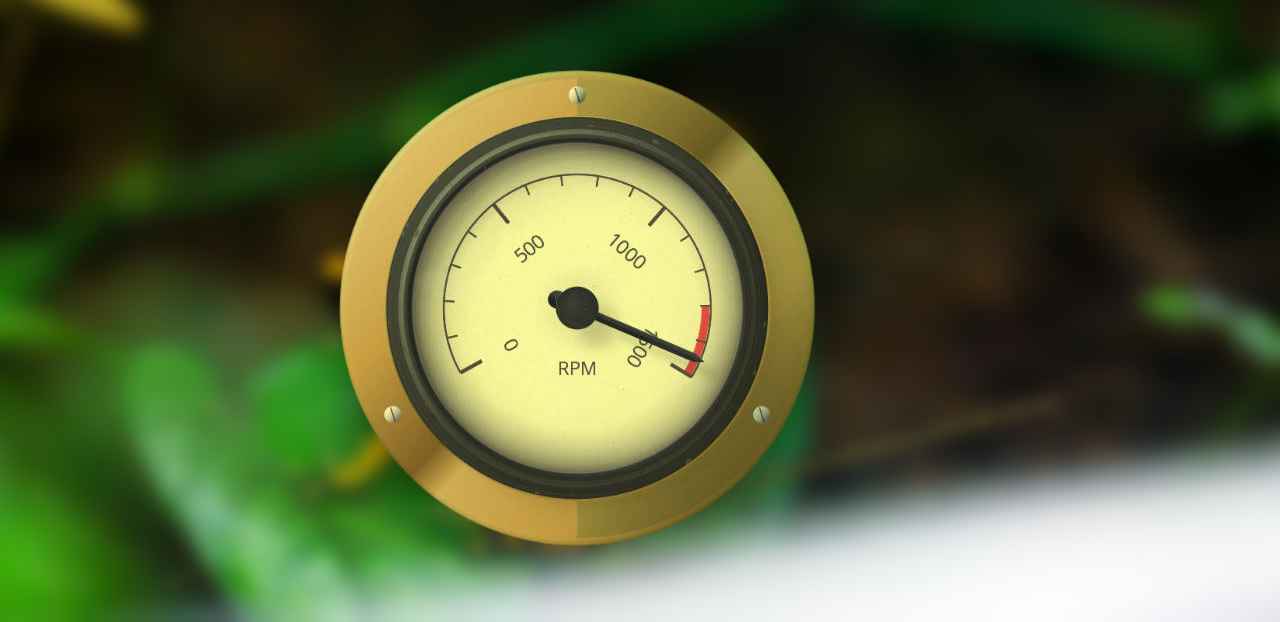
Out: value=1450 unit=rpm
